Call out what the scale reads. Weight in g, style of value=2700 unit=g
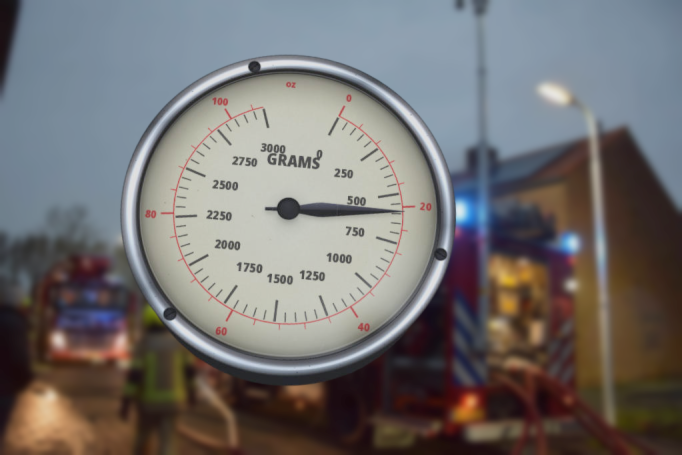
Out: value=600 unit=g
